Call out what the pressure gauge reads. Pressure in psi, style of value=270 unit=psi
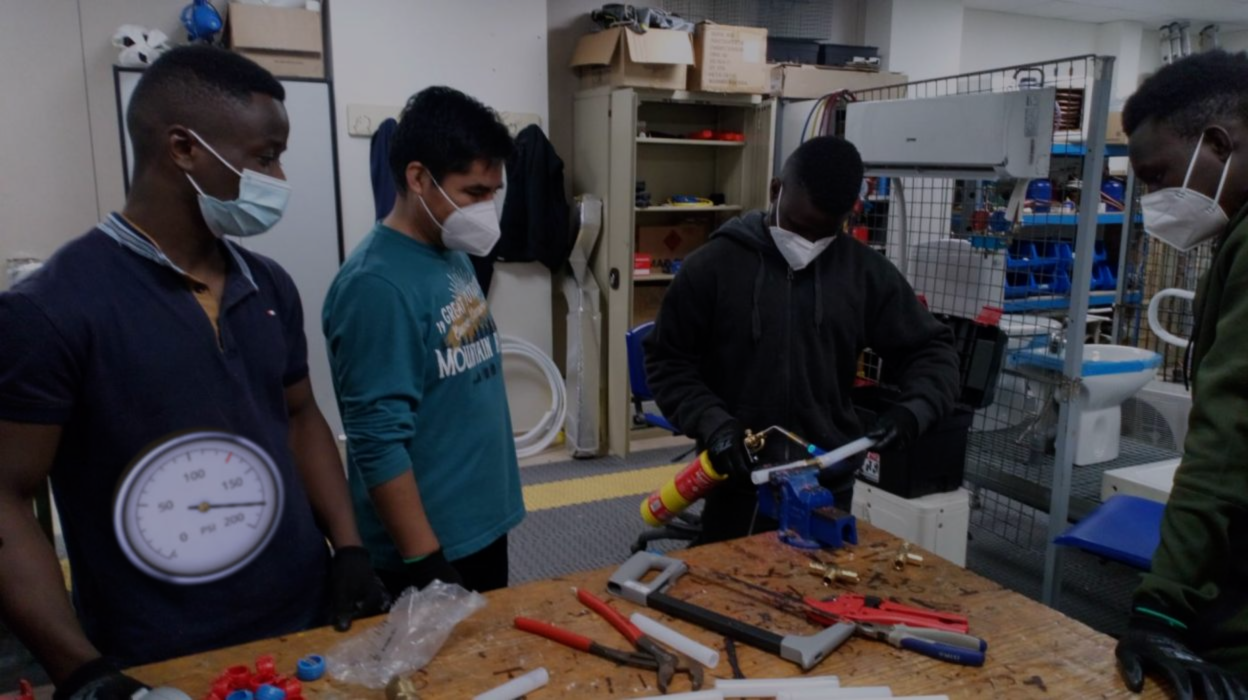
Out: value=180 unit=psi
